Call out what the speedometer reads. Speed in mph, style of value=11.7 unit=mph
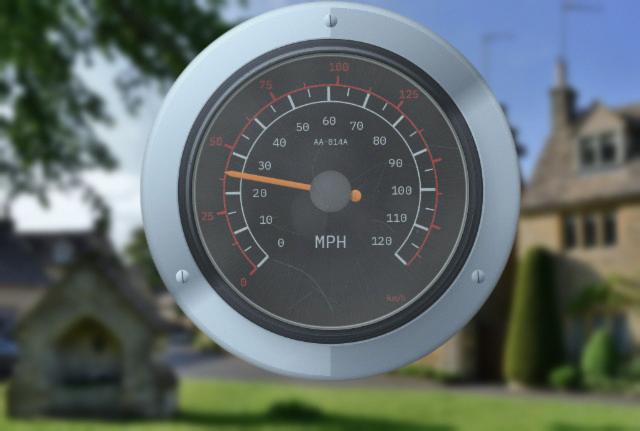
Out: value=25 unit=mph
